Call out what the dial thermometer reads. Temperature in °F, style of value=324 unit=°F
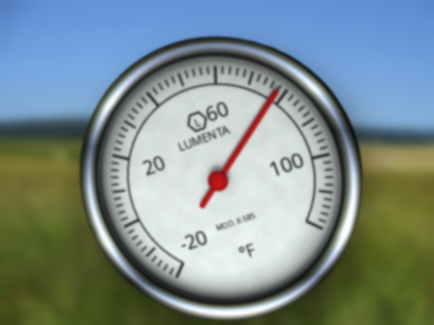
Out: value=78 unit=°F
